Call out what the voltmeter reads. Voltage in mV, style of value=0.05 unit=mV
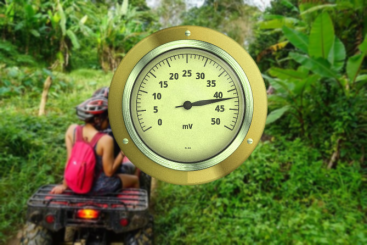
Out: value=42 unit=mV
